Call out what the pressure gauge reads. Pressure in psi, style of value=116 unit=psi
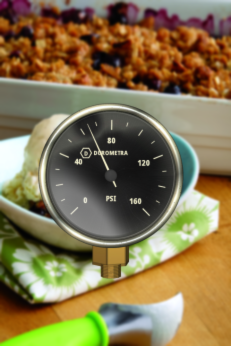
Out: value=65 unit=psi
